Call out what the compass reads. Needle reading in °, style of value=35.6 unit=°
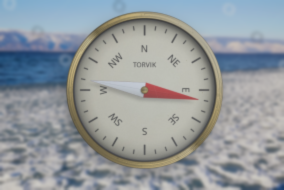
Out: value=100 unit=°
